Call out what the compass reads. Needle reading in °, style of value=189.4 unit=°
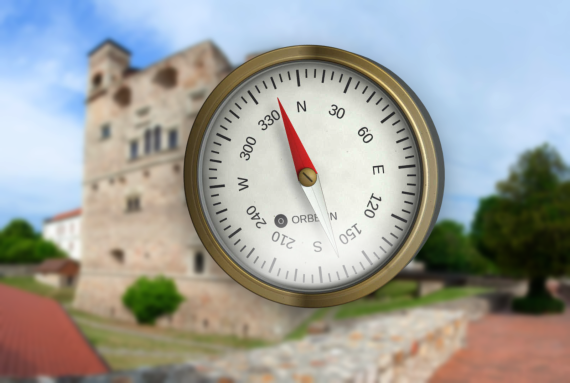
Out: value=345 unit=°
